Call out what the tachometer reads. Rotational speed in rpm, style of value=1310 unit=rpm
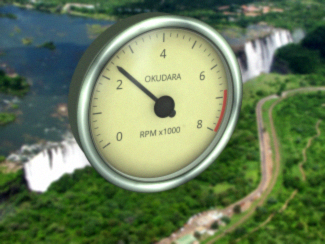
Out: value=2400 unit=rpm
